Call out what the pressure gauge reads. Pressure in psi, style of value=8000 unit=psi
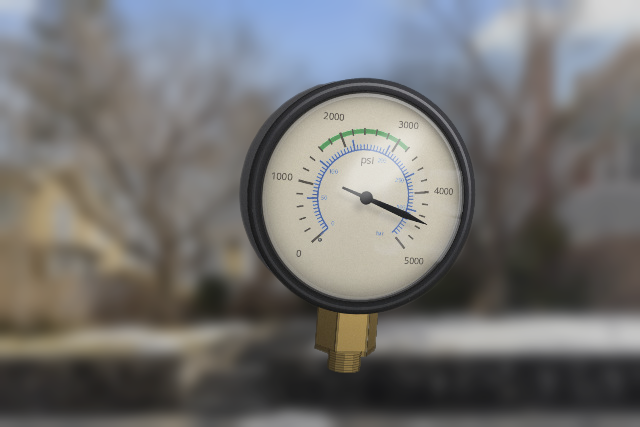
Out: value=4500 unit=psi
